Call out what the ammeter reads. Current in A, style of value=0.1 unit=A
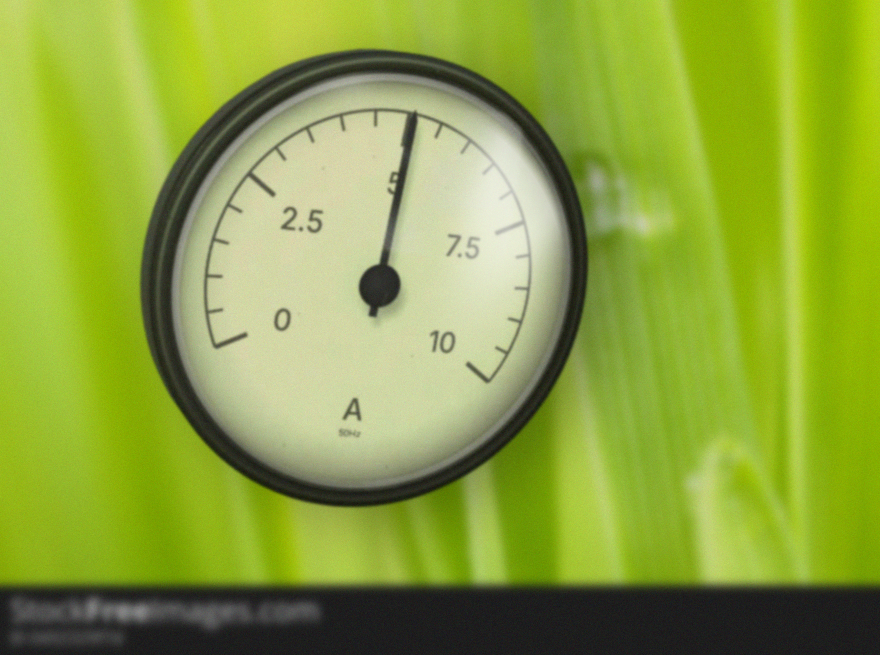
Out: value=5 unit=A
